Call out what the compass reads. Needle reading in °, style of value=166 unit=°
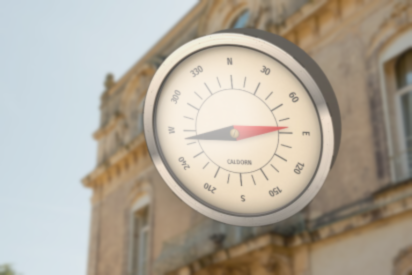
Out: value=82.5 unit=°
